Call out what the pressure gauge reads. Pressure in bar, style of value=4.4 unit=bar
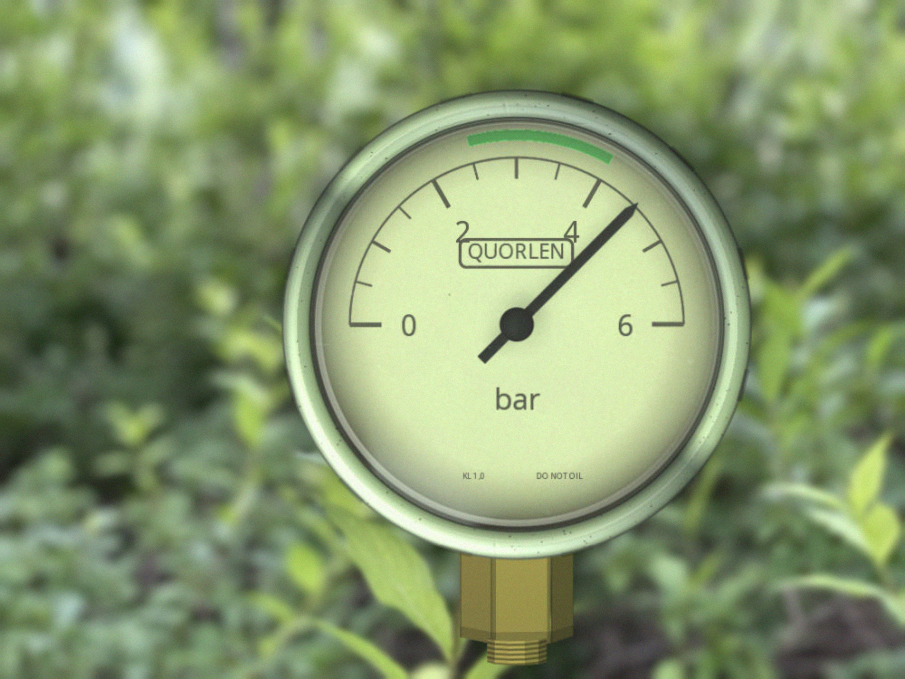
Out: value=4.5 unit=bar
